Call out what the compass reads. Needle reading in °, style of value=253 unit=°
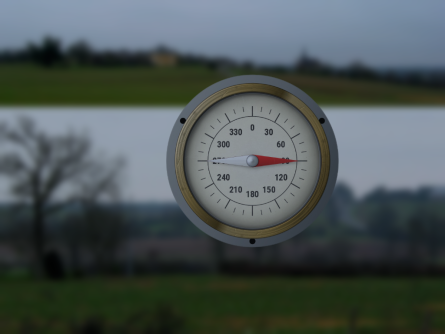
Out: value=90 unit=°
